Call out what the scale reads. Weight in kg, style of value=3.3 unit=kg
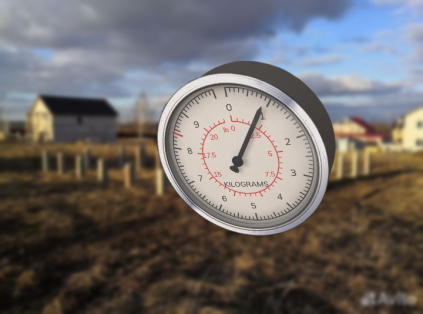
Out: value=0.9 unit=kg
